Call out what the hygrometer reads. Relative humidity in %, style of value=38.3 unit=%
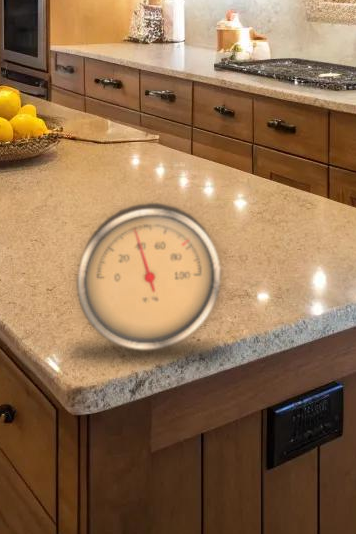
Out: value=40 unit=%
